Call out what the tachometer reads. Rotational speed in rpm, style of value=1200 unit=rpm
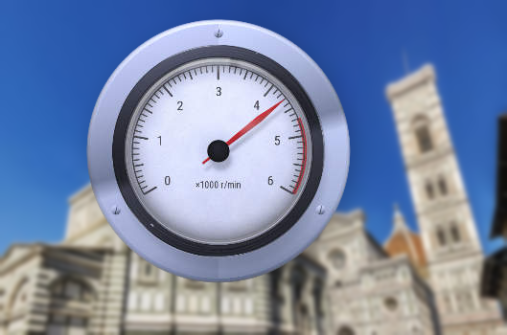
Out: value=4300 unit=rpm
